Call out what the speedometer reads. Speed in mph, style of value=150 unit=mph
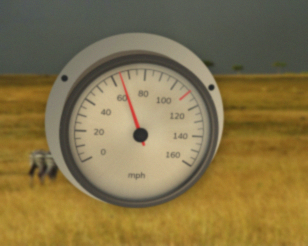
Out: value=65 unit=mph
